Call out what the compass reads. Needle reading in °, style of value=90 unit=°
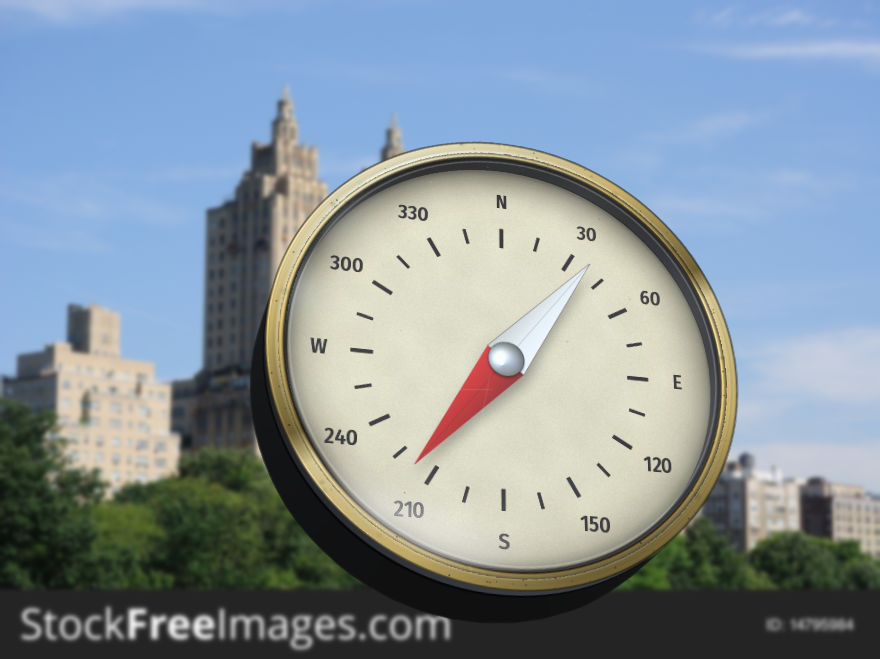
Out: value=217.5 unit=°
